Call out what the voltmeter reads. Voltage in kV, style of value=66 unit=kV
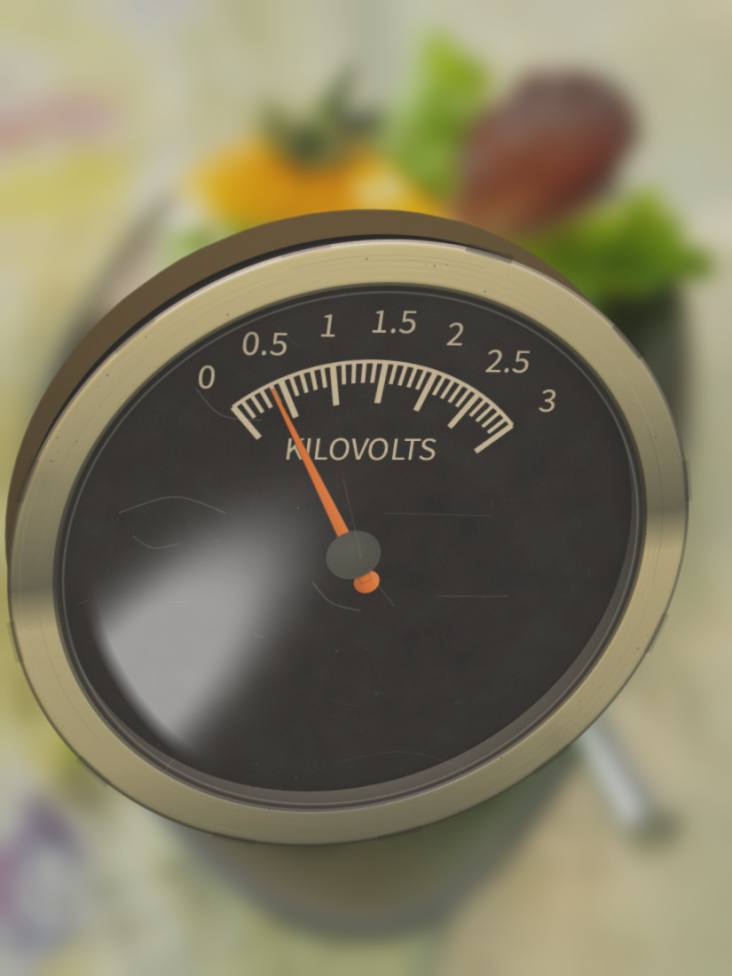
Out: value=0.4 unit=kV
